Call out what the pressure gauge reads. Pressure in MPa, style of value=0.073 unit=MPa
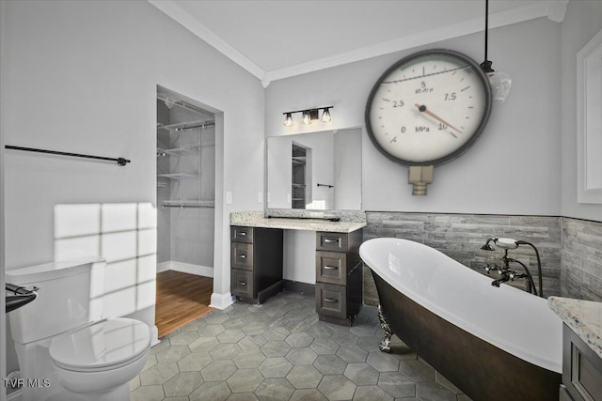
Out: value=9.75 unit=MPa
